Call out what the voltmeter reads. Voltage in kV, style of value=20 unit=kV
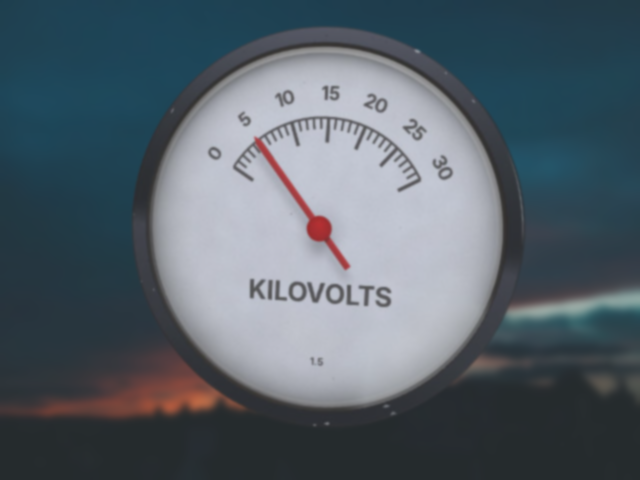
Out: value=5 unit=kV
